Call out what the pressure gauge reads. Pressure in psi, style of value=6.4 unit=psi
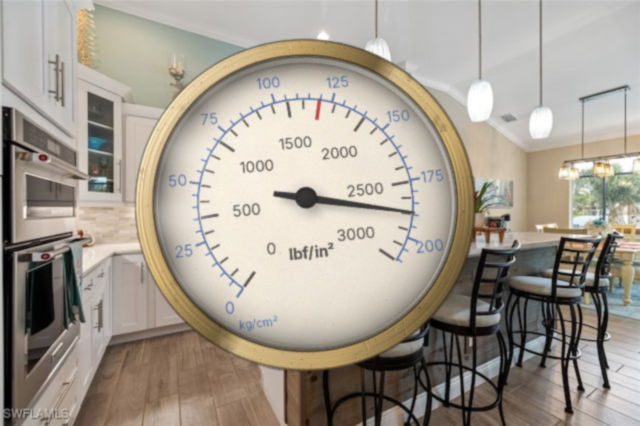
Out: value=2700 unit=psi
